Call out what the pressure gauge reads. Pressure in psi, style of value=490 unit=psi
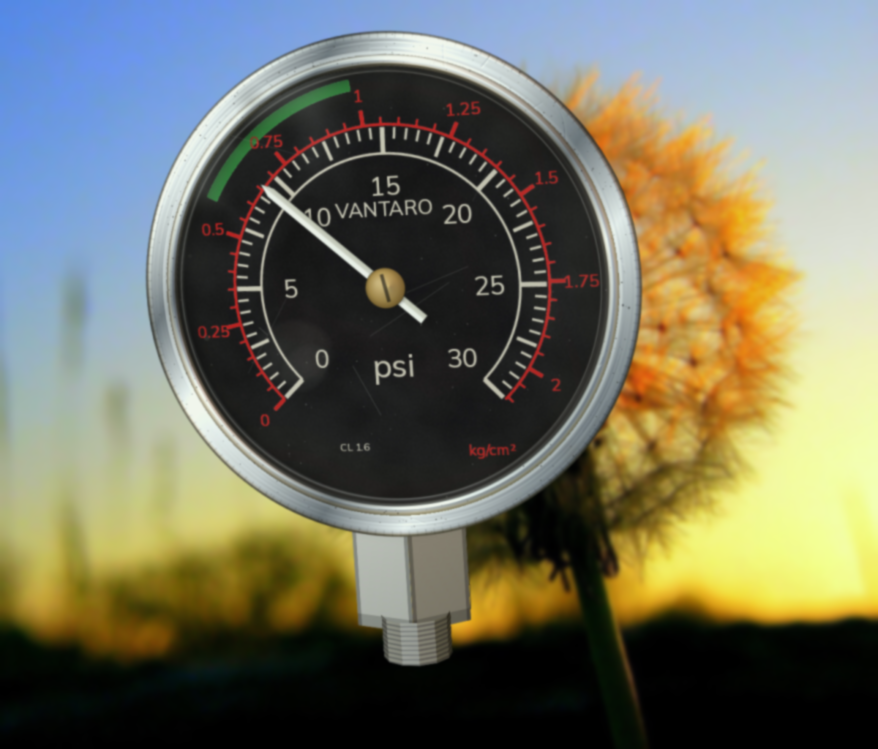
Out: value=9.5 unit=psi
